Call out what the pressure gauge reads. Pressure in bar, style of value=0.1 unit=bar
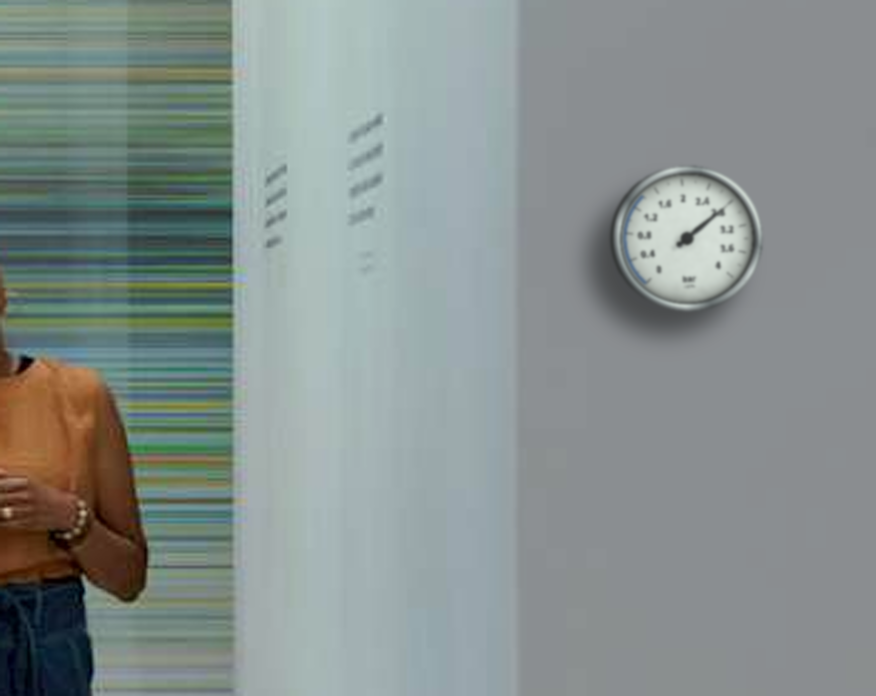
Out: value=2.8 unit=bar
